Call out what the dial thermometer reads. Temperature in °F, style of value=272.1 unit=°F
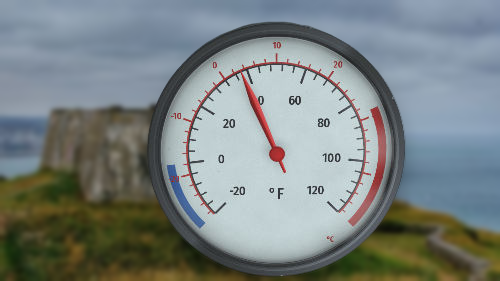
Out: value=38 unit=°F
